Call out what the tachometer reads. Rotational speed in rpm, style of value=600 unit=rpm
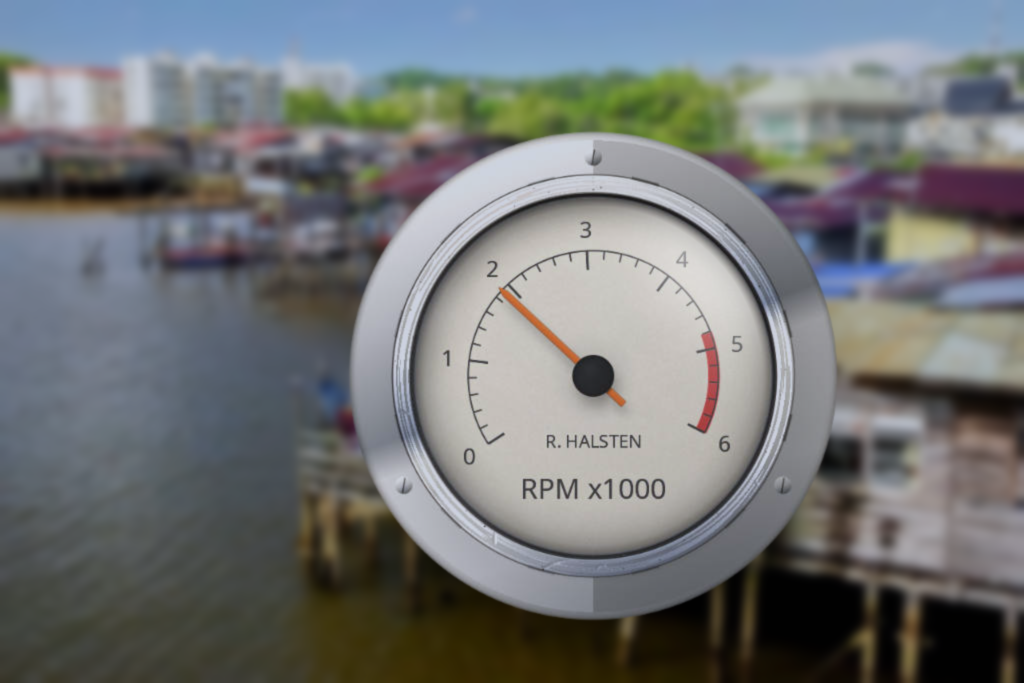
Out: value=1900 unit=rpm
